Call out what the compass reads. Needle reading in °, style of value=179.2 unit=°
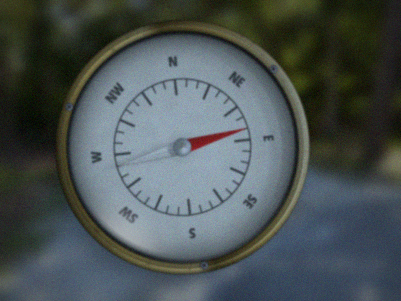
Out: value=80 unit=°
